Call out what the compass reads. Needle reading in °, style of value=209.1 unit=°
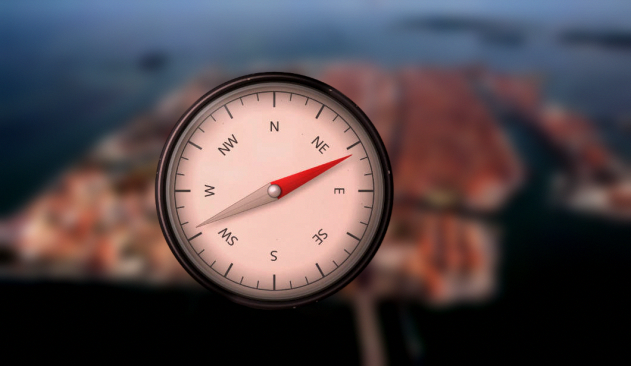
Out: value=65 unit=°
